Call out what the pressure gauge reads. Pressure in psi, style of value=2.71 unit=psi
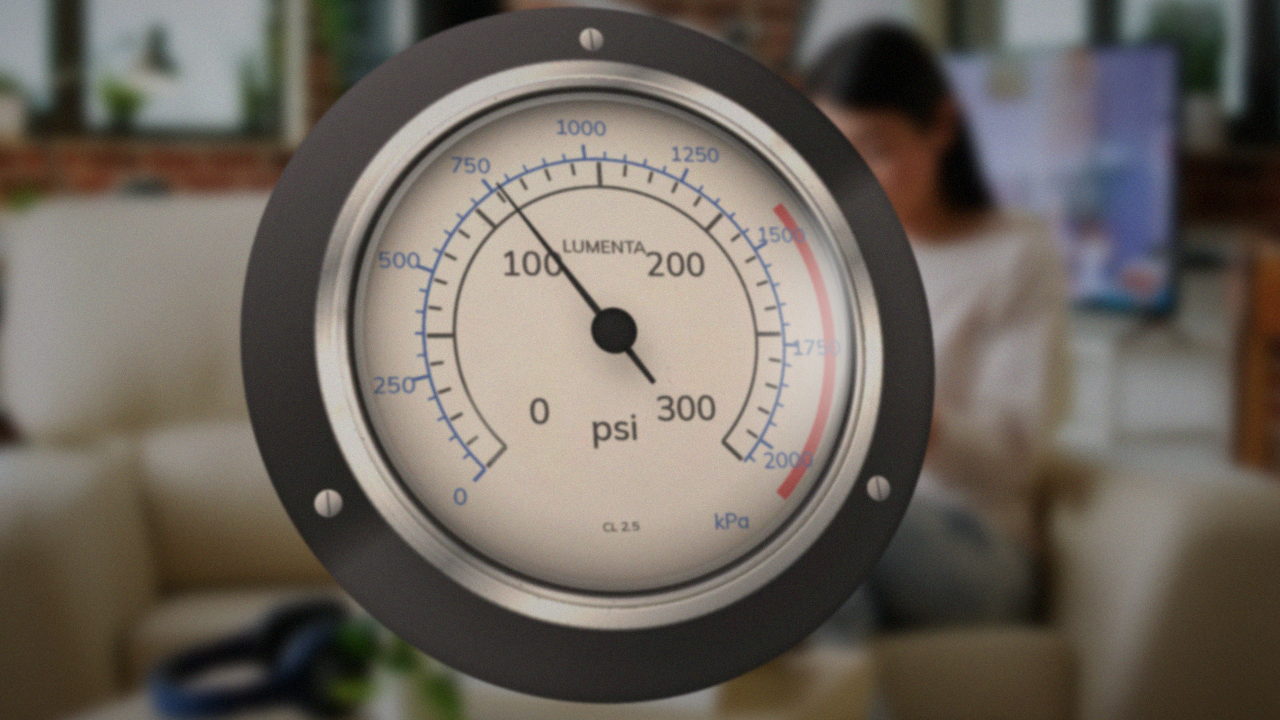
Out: value=110 unit=psi
